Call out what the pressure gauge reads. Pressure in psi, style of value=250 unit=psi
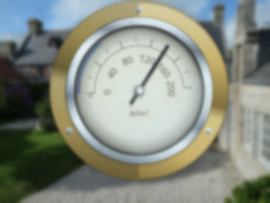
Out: value=140 unit=psi
